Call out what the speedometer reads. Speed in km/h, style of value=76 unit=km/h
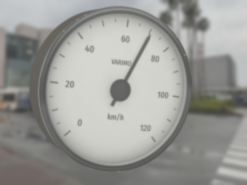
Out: value=70 unit=km/h
